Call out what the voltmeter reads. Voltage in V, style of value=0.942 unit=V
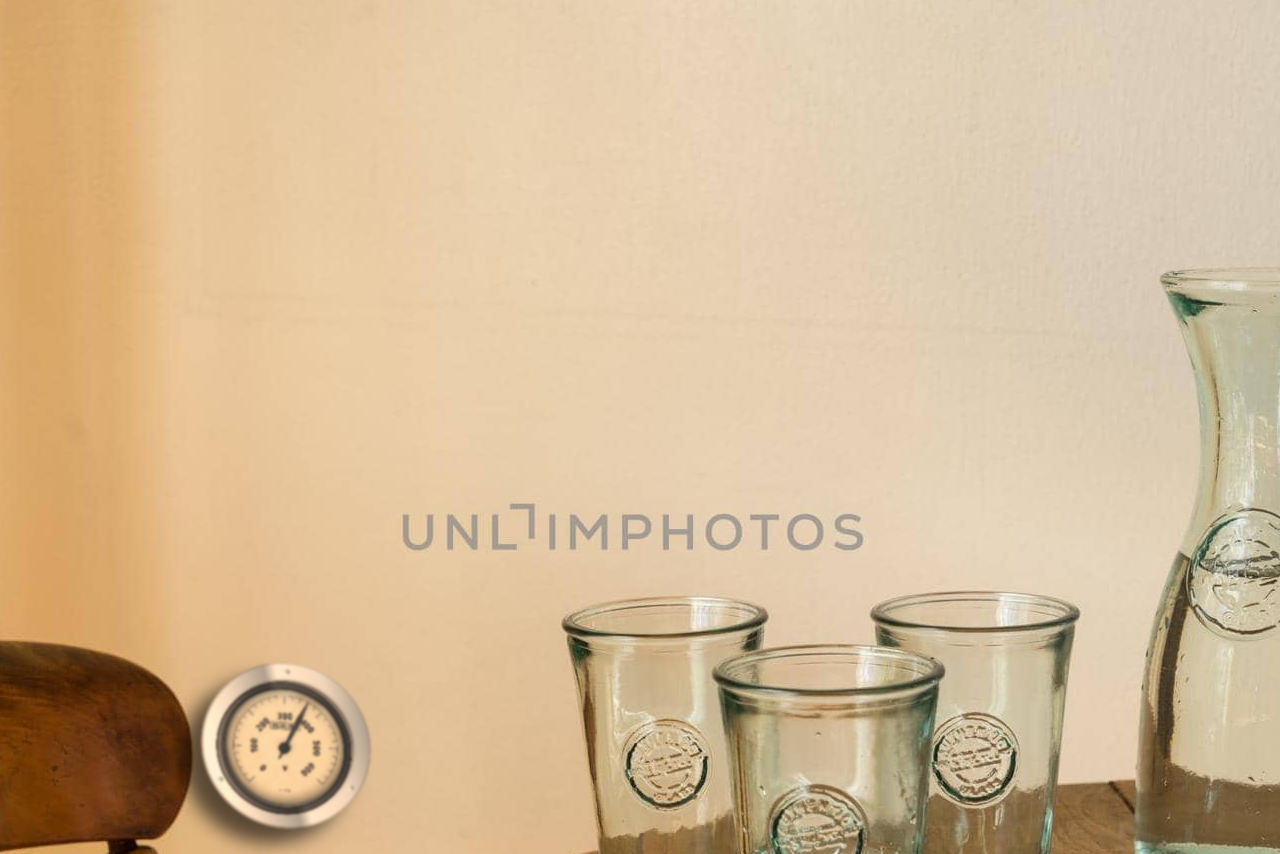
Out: value=360 unit=V
